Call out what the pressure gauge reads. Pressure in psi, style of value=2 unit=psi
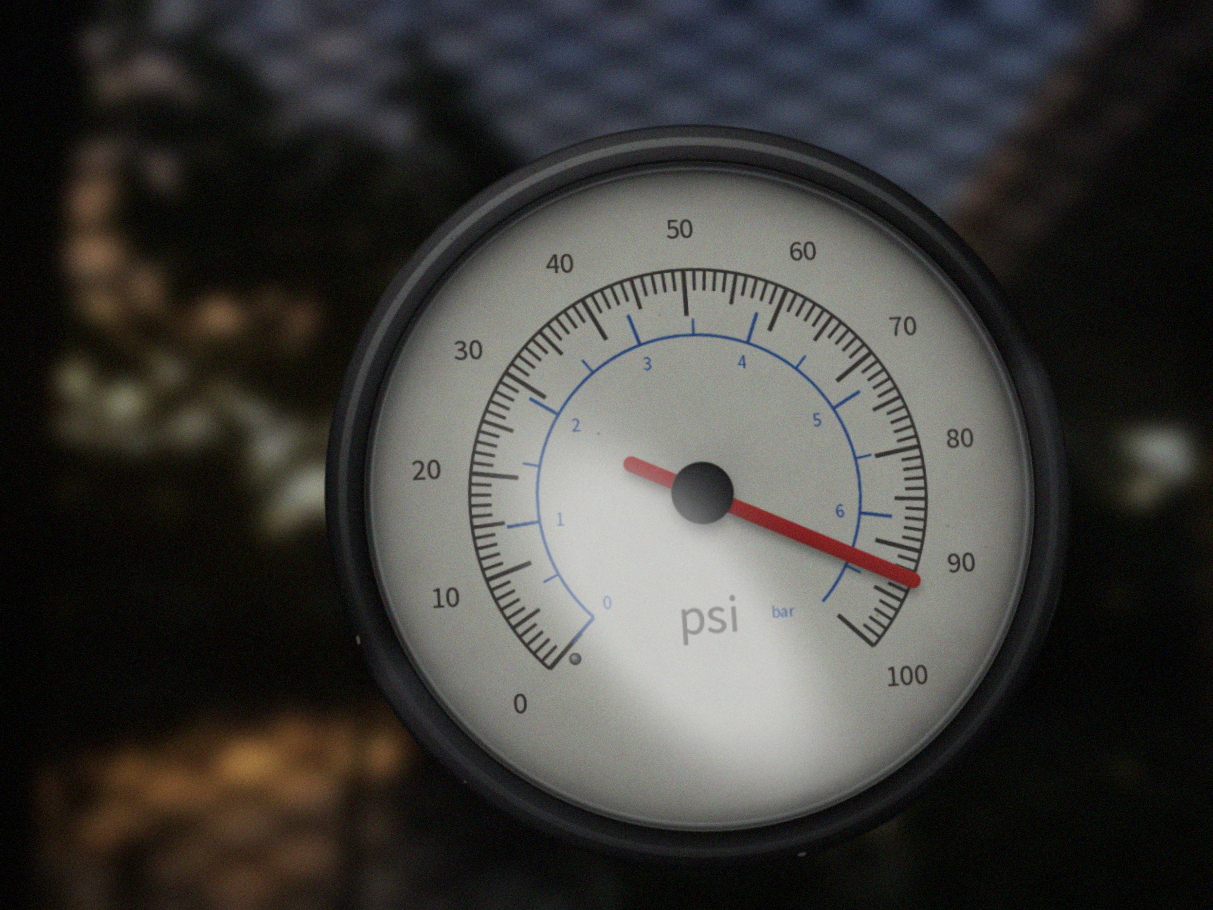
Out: value=93 unit=psi
